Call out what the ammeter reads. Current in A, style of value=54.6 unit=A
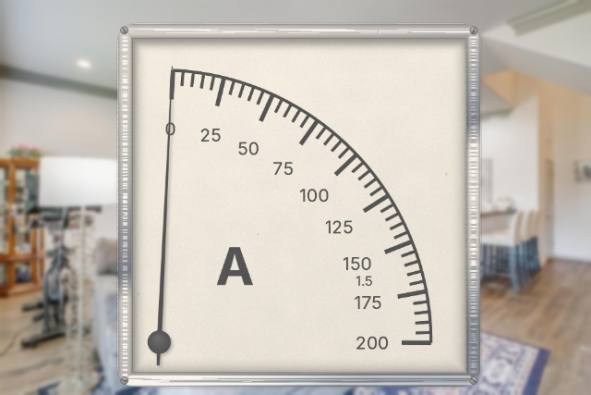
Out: value=0 unit=A
